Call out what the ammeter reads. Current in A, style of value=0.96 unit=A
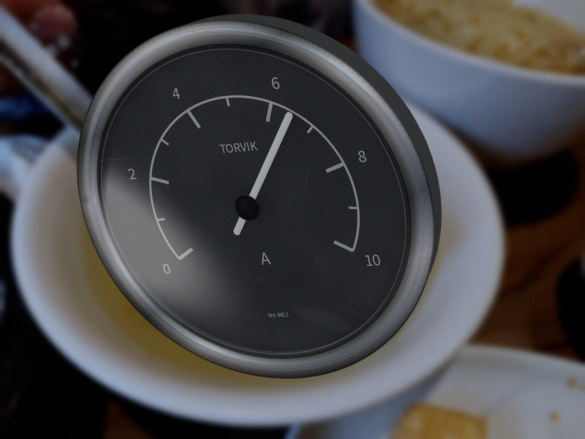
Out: value=6.5 unit=A
